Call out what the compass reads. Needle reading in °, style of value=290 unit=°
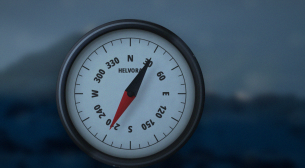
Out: value=210 unit=°
